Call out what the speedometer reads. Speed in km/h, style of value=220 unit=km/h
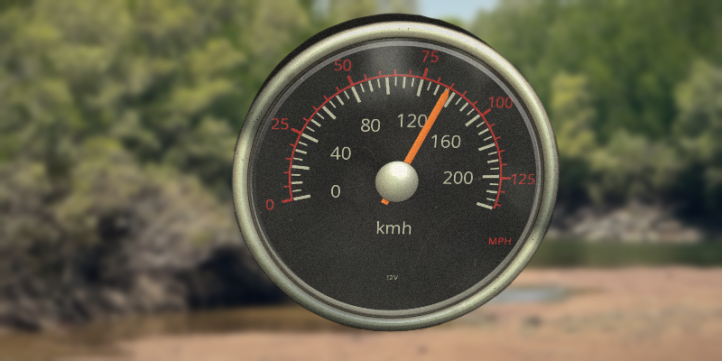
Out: value=135 unit=km/h
